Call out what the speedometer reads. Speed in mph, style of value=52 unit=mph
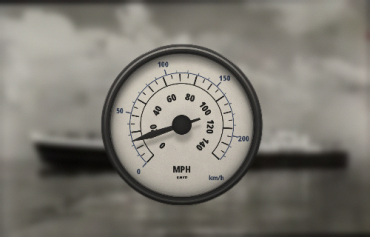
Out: value=15 unit=mph
